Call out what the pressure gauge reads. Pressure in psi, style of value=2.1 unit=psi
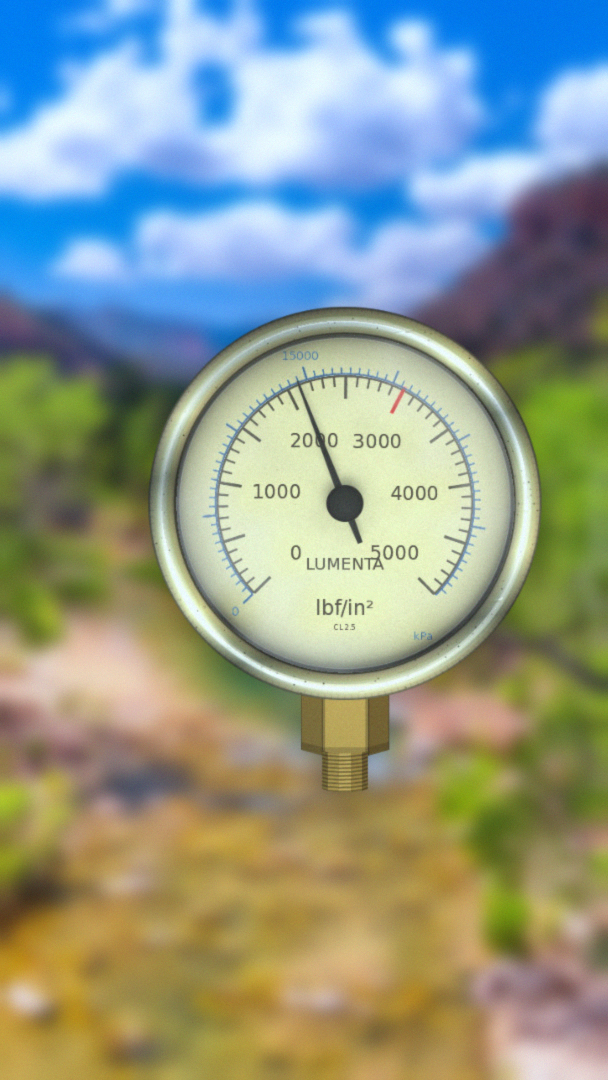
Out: value=2100 unit=psi
